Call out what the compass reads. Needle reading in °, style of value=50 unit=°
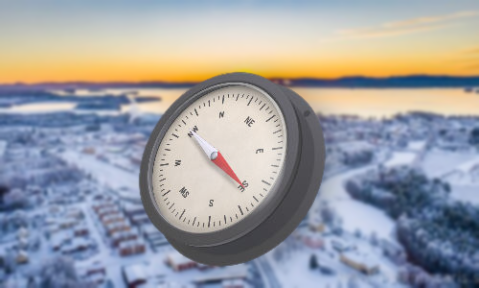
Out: value=135 unit=°
